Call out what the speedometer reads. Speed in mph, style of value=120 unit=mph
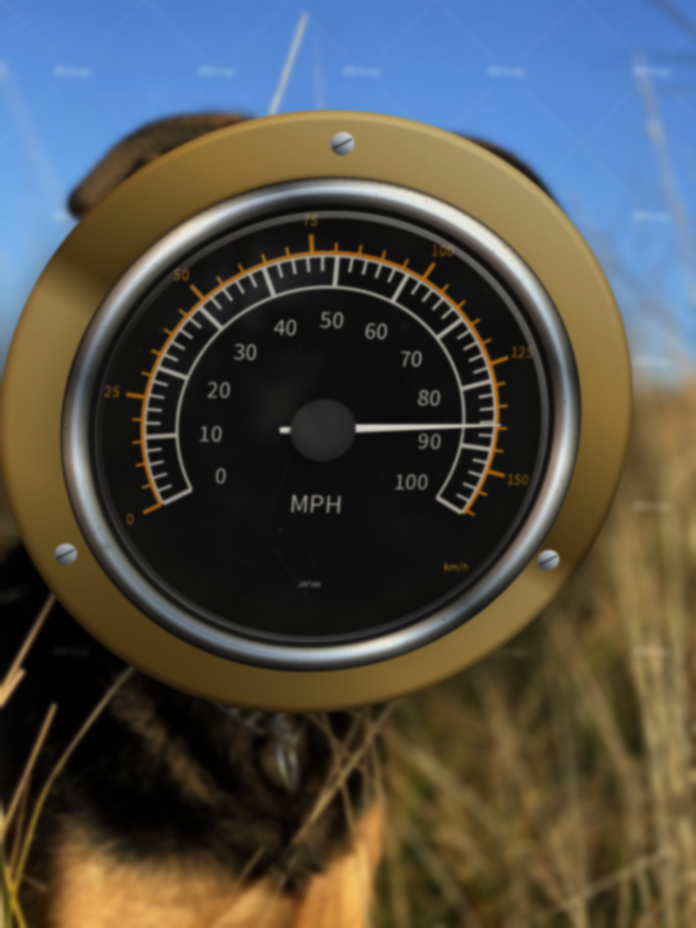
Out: value=86 unit=mph
